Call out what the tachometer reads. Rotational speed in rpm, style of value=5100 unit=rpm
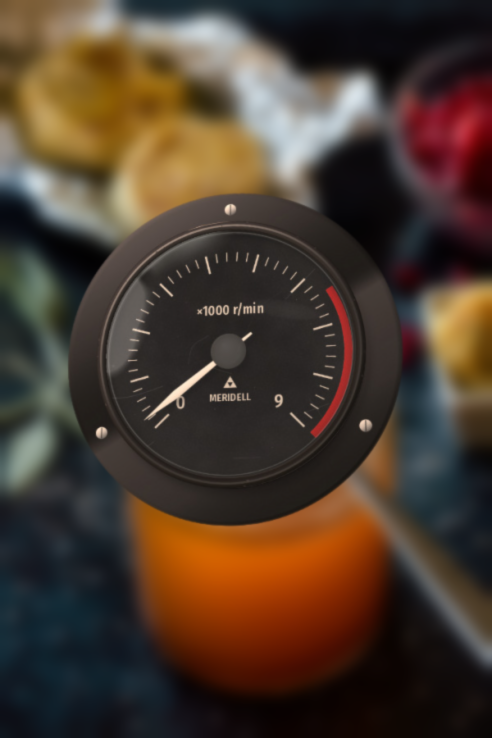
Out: value=200 unit=rpm
